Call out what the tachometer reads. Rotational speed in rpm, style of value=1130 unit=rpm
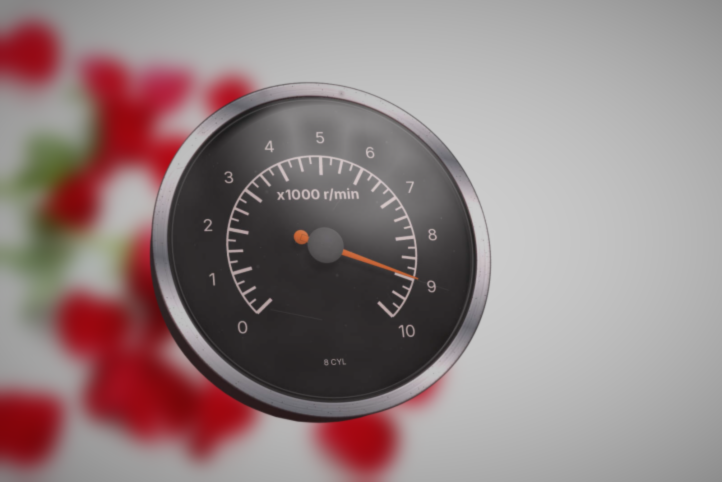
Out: value=9000 unit=rpm
